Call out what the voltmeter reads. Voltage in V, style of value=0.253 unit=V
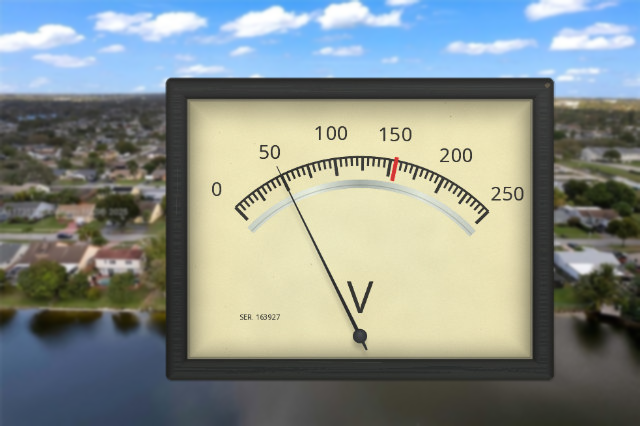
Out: value=50 unit=V
